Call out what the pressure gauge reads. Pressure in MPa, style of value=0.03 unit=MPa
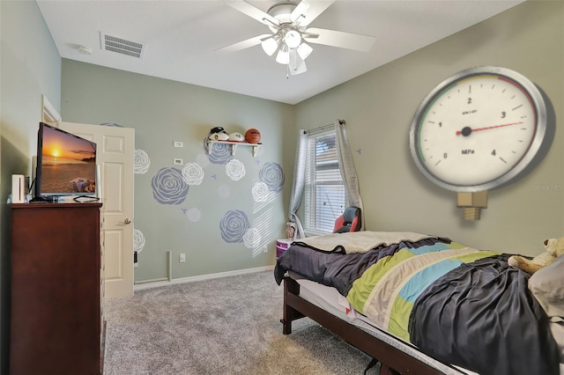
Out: value=3.3 unit=MPa
